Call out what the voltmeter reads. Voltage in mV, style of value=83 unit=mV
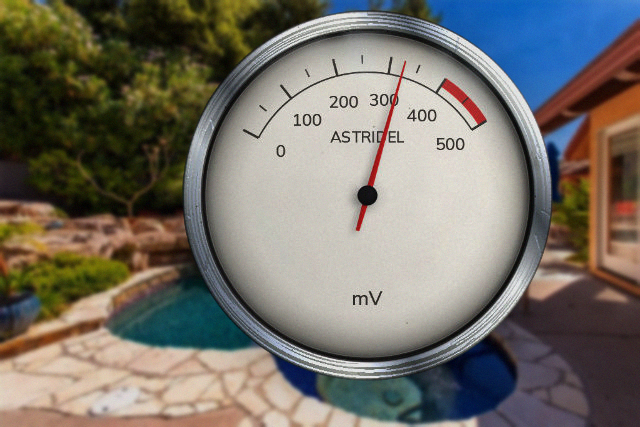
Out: value=325 unit=mV
